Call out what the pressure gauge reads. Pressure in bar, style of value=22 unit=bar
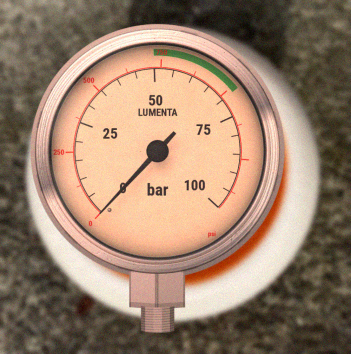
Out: value=0 unit=bar
